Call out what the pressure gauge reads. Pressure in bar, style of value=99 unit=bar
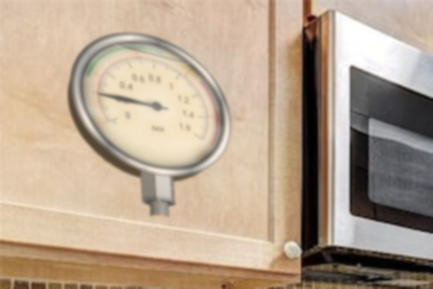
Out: value=0.2 unit=bar
